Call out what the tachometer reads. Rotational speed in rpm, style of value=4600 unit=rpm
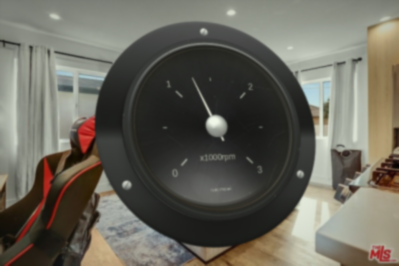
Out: value=1250 unit=rpm
